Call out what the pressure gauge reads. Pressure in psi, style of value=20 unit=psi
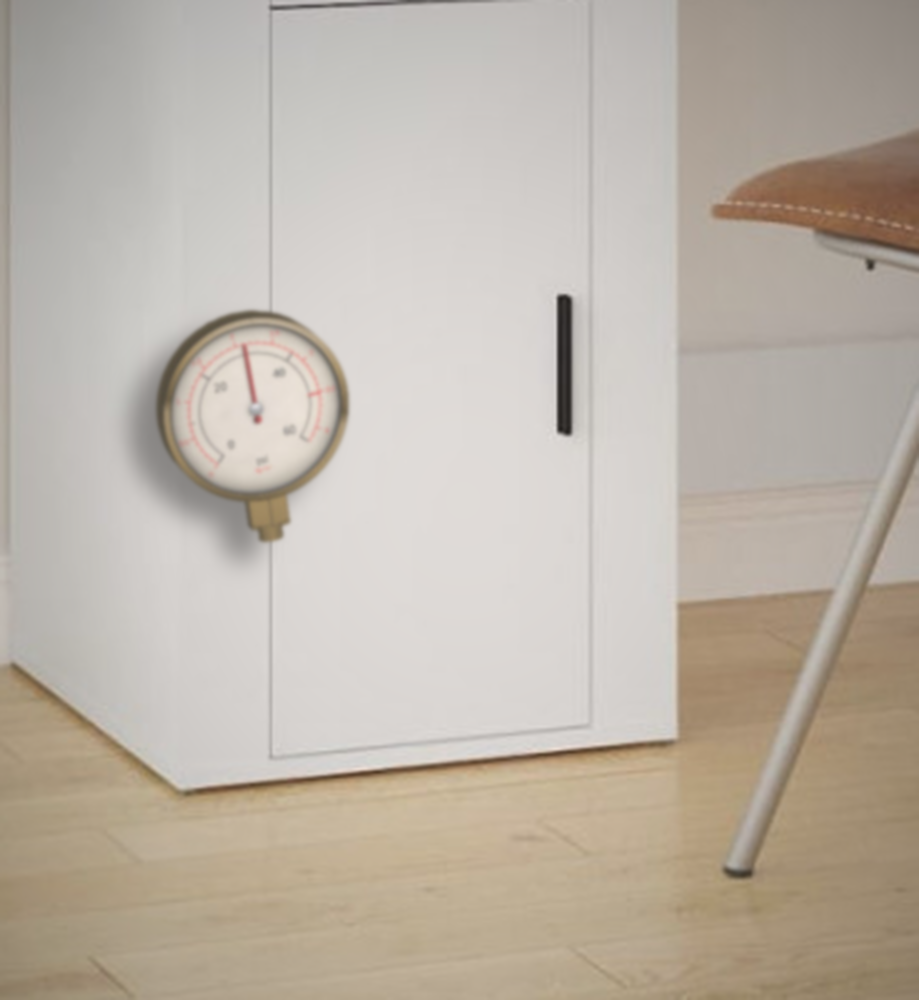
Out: value=30 unit=psi
